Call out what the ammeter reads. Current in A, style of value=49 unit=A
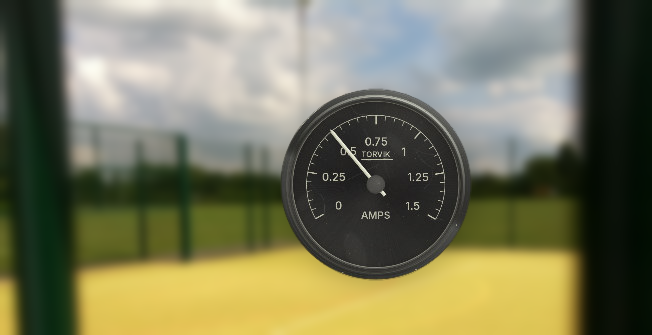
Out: value=0.5 unit=A
